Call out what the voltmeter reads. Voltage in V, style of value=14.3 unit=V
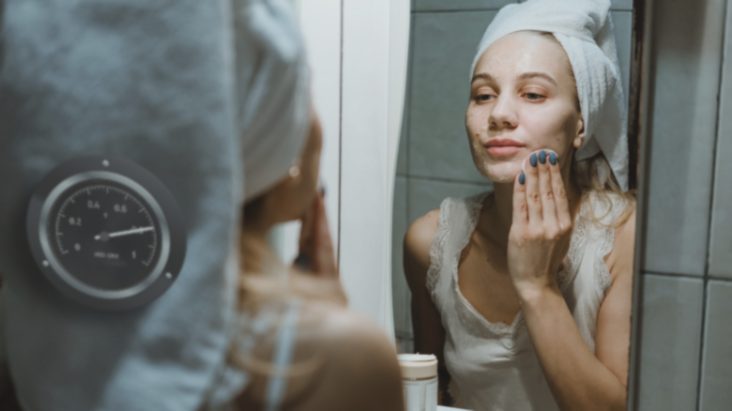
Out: value=0.8 unit=V
